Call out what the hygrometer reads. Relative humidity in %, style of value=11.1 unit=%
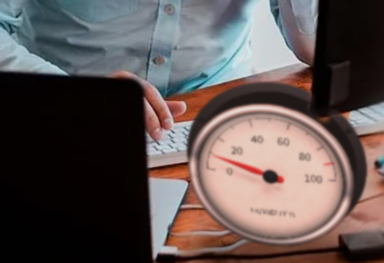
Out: value=10 unit=%
